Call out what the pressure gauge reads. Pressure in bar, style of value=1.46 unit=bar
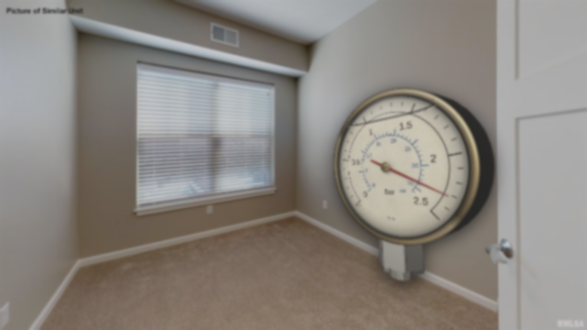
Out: value=2.3 unit=bar
